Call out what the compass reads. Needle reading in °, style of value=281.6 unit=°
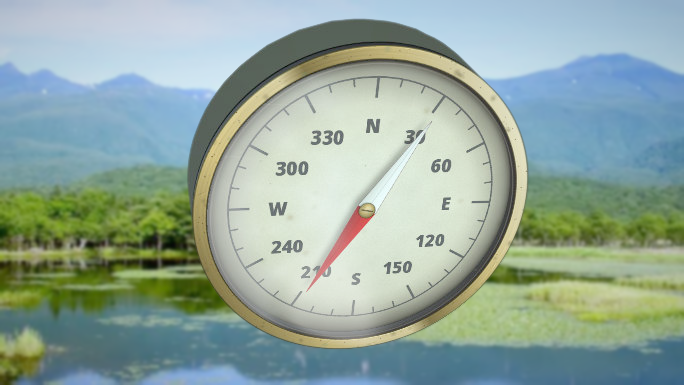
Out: value=210 unit=°
